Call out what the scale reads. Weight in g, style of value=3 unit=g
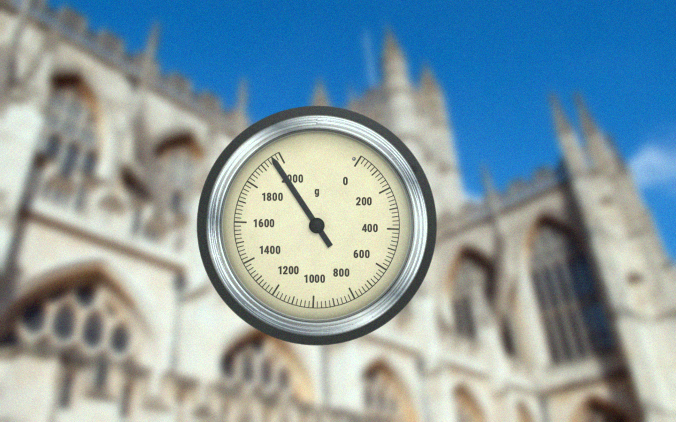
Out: value=1960 unit=g
